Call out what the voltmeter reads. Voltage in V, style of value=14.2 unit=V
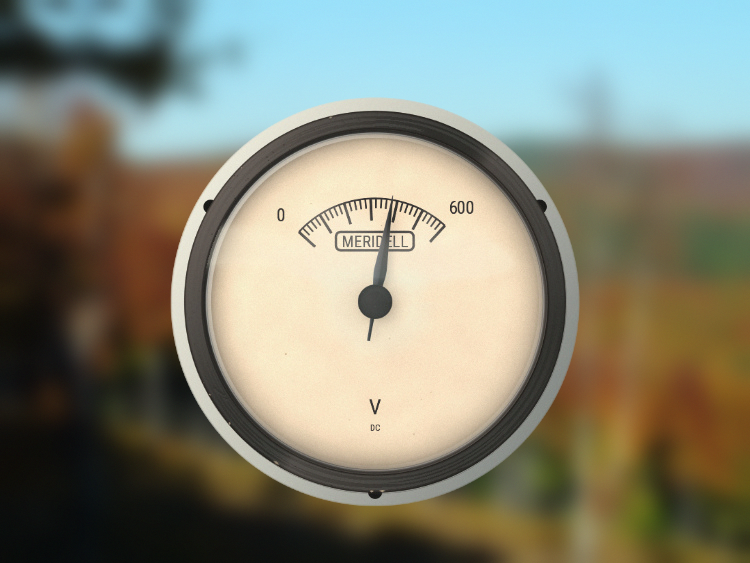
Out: value=380 unit=V
